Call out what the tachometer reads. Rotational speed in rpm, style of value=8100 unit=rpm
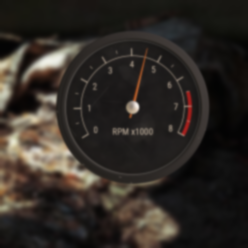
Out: value=4500 unit=rpm
